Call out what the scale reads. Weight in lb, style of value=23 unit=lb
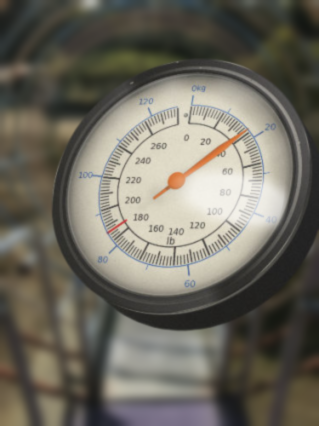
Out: value=40 unit=lb
